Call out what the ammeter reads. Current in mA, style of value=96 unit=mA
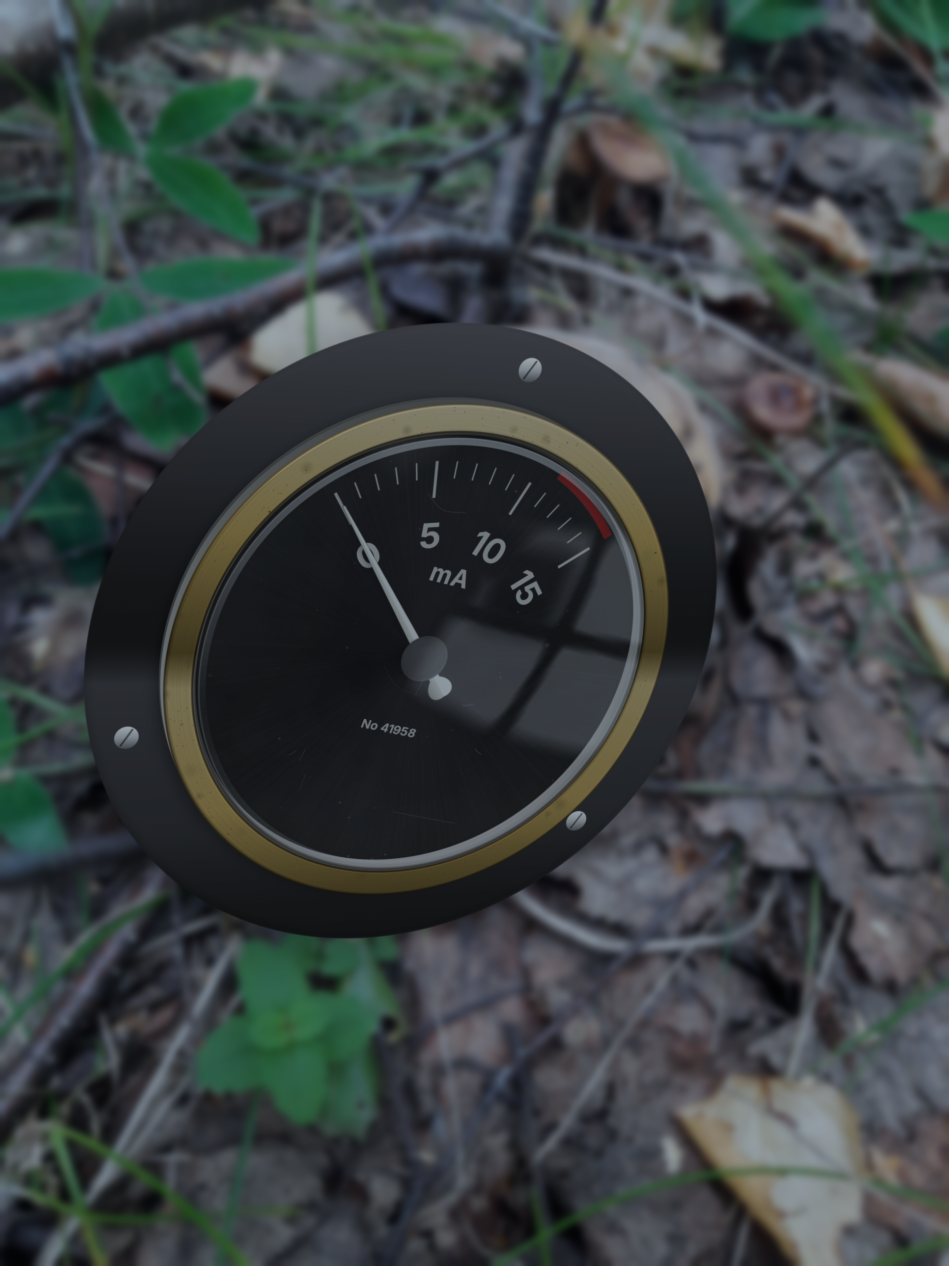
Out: value=0 unit=mA
